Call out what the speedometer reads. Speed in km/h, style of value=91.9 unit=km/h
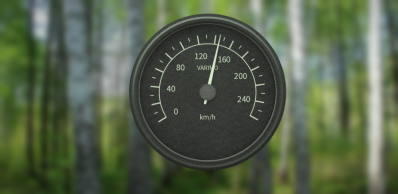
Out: value=145 unit=km/h
